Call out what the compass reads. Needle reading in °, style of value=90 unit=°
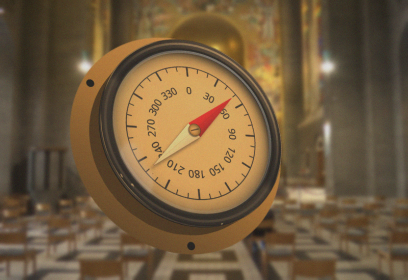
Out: value=50 unit=°
